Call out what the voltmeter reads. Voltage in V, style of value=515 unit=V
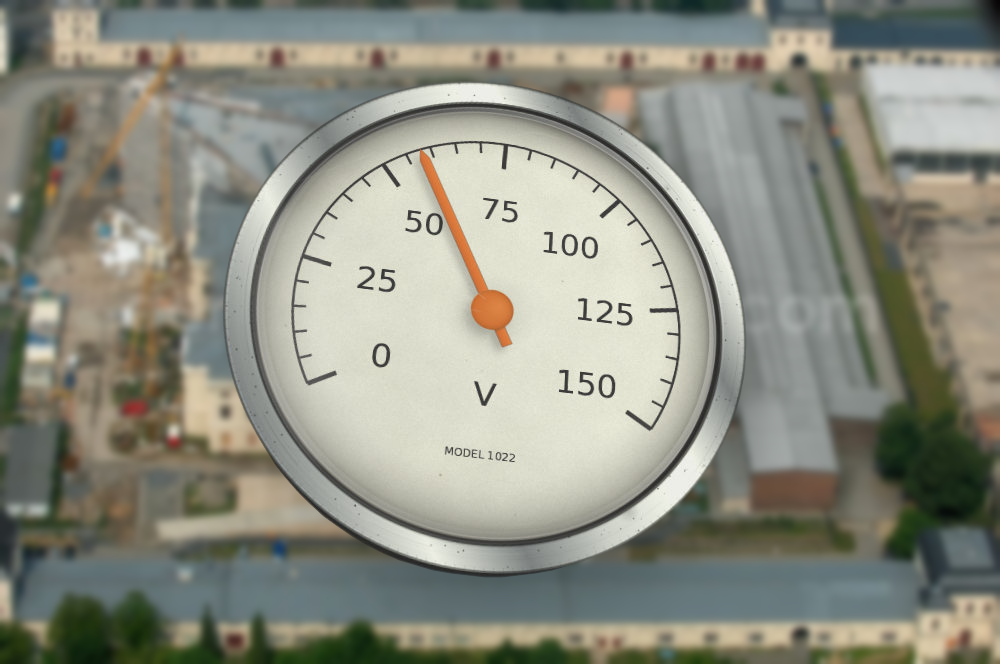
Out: value=57.5 unit=V
